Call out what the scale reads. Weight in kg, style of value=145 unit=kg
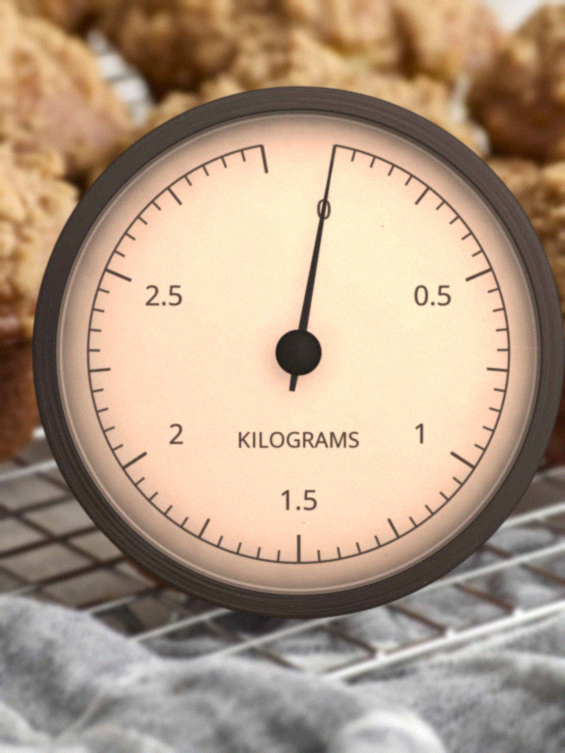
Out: value=0 unit=kg
